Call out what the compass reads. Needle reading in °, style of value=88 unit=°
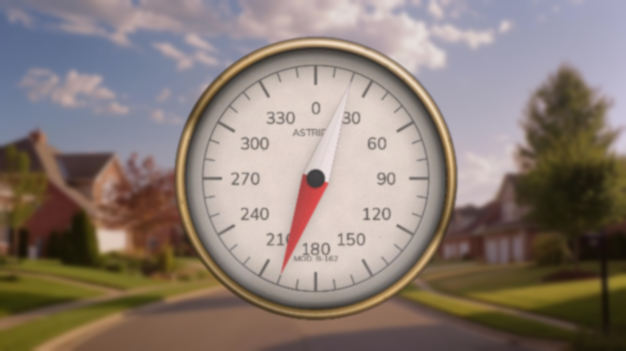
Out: value=200 unit=°
